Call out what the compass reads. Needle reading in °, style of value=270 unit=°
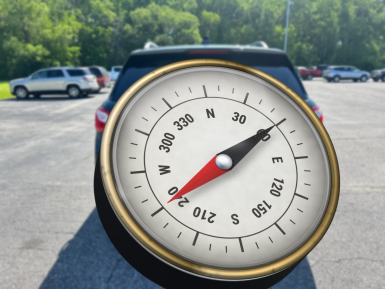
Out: value=240 unit=°
